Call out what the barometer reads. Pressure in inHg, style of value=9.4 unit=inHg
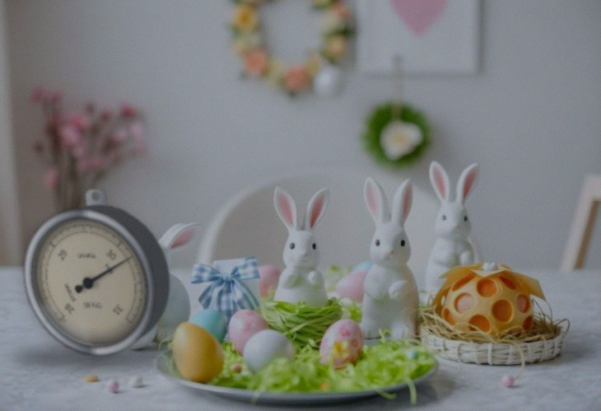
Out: value=30.2 unit=inHg
